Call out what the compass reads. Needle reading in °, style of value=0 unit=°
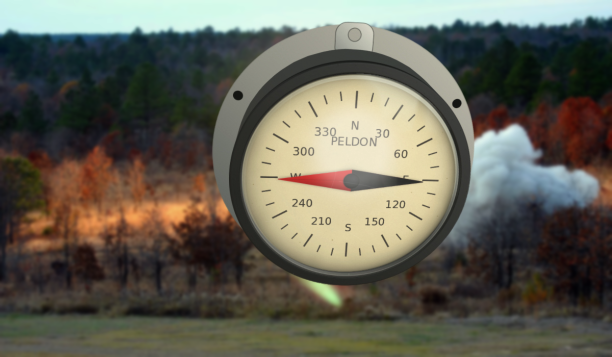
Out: value=270 unit=°
